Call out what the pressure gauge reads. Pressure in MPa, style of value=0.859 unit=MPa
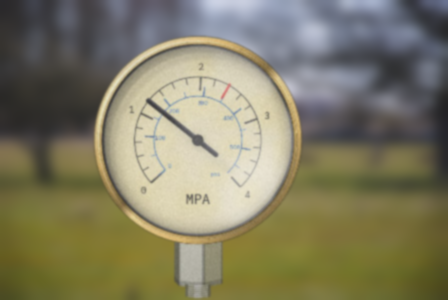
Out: value=1.2 unit=MPa
